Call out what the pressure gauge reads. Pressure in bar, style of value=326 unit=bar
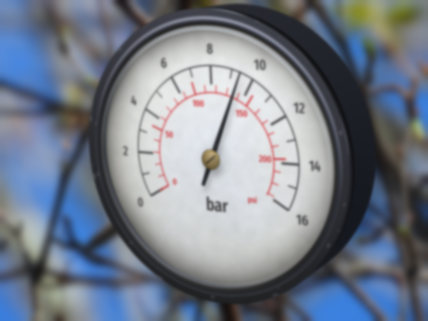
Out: value=9.5 unit=bar
